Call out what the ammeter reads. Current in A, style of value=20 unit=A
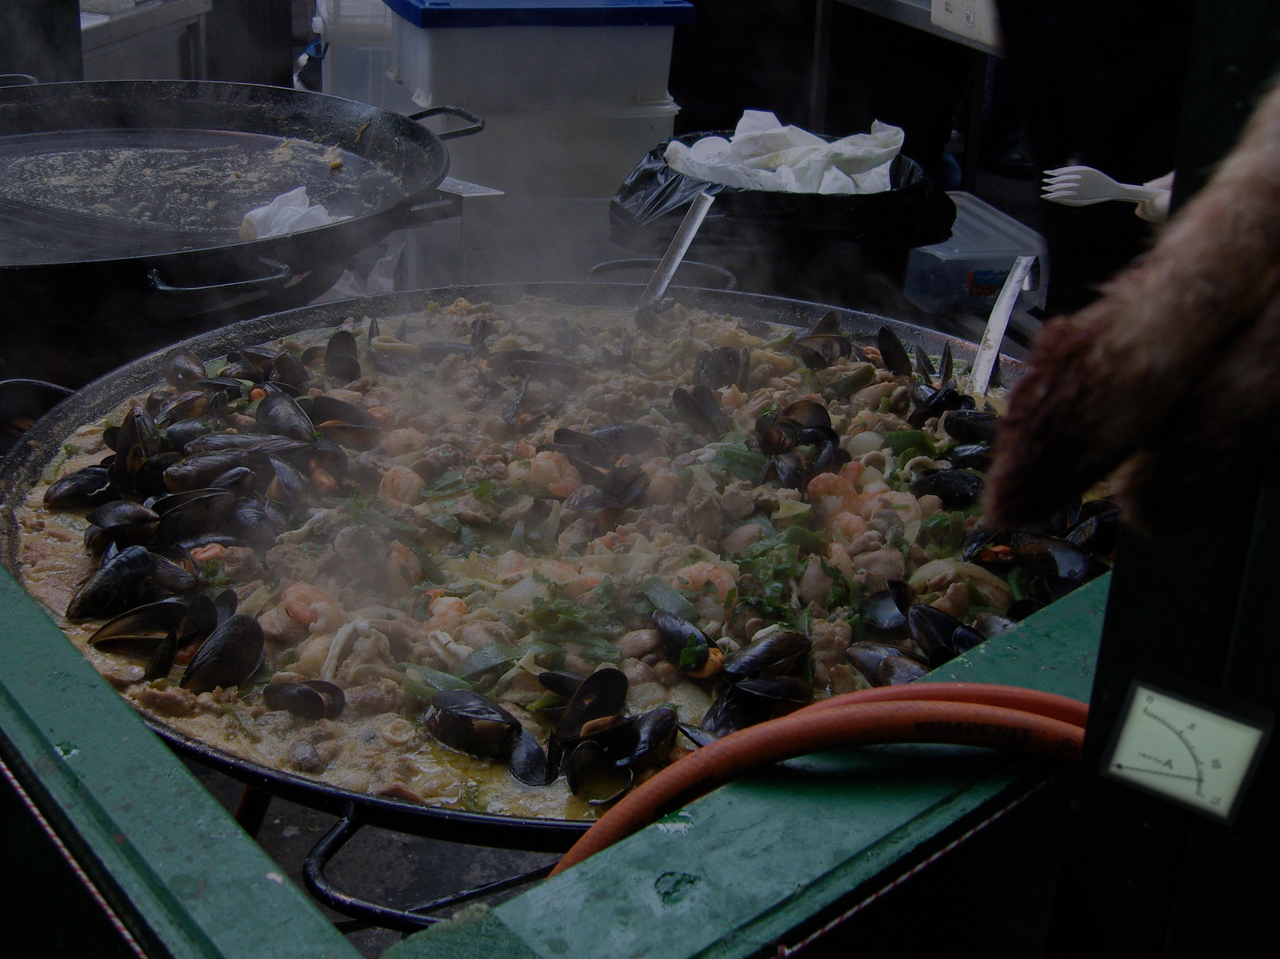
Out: value=12.5 unit=A
